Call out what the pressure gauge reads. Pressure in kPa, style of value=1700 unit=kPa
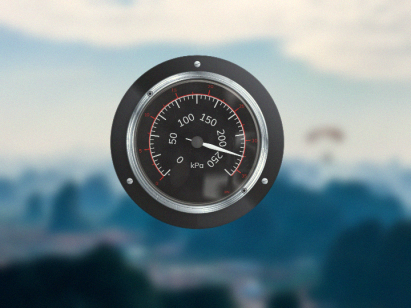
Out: value=225 unit=kPa
